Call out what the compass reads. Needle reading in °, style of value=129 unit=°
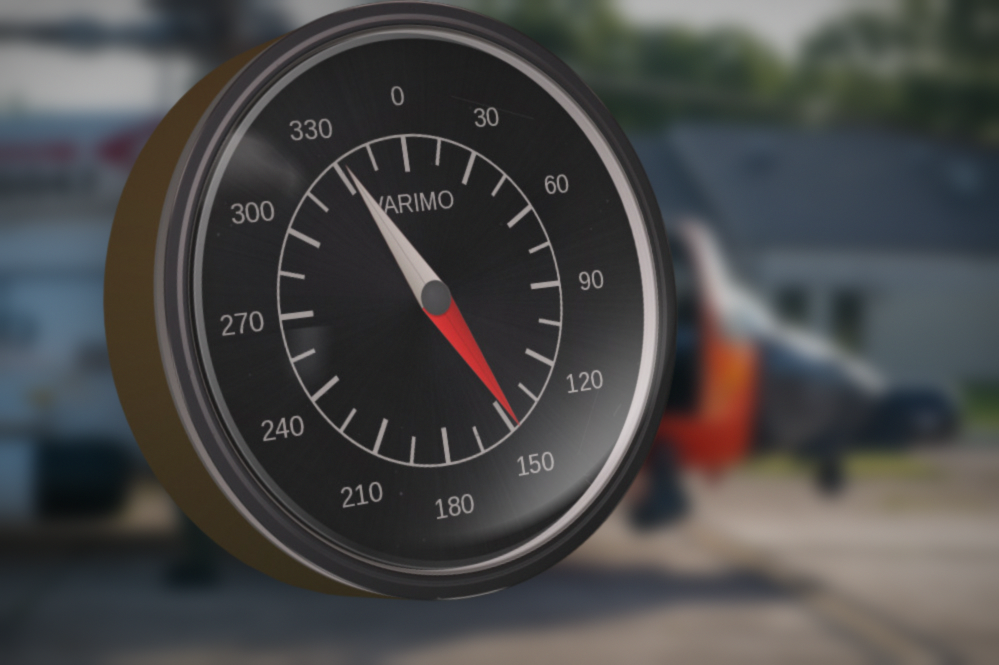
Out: value=150 unit=°
